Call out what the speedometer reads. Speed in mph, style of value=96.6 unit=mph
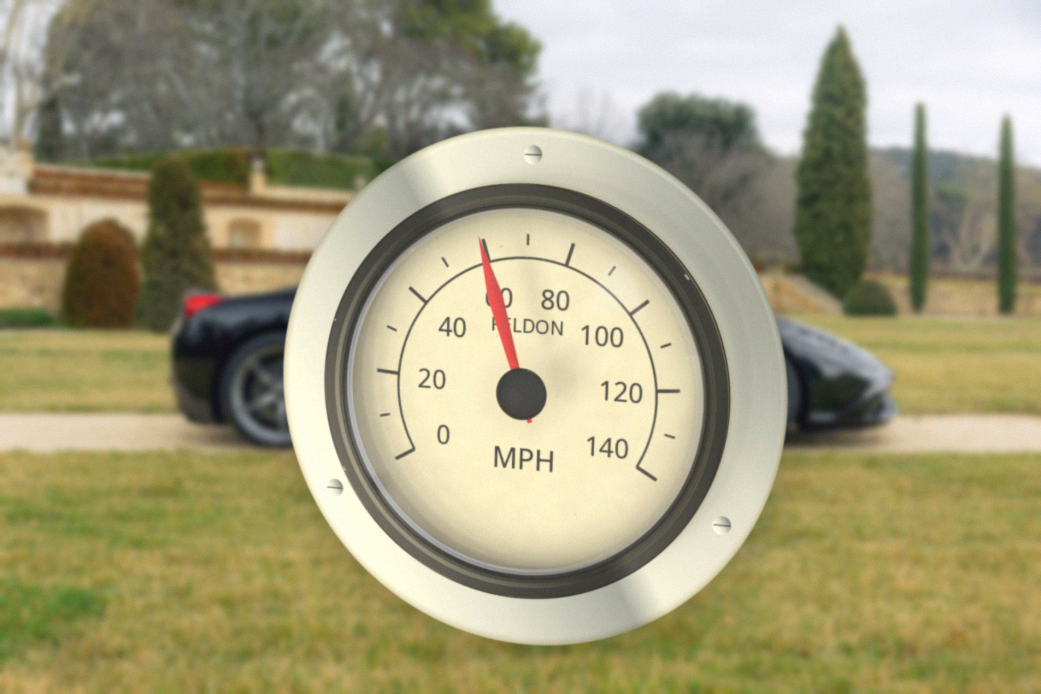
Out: value=60 unit=mph
